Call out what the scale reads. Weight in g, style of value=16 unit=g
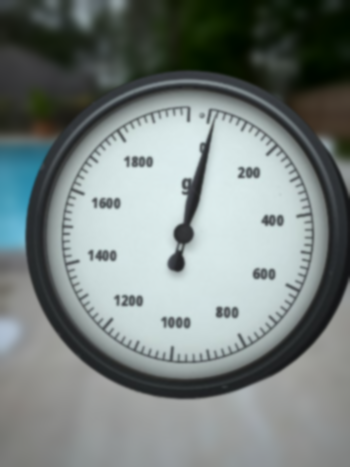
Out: value=20 unit=g
